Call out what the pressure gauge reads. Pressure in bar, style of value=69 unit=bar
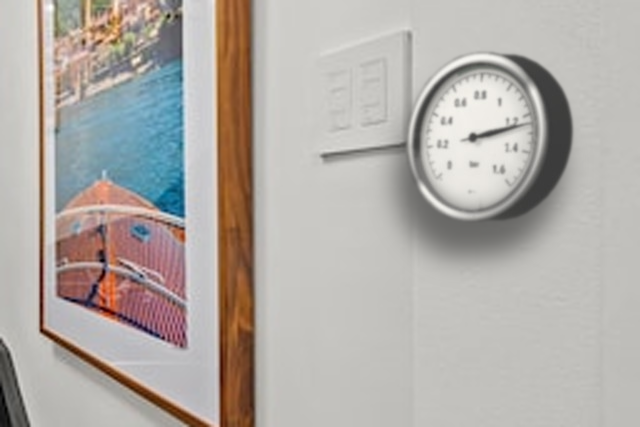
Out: value=1.25 unit=bar
